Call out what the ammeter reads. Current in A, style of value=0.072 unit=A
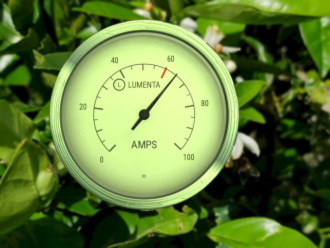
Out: value=65 unit=A
